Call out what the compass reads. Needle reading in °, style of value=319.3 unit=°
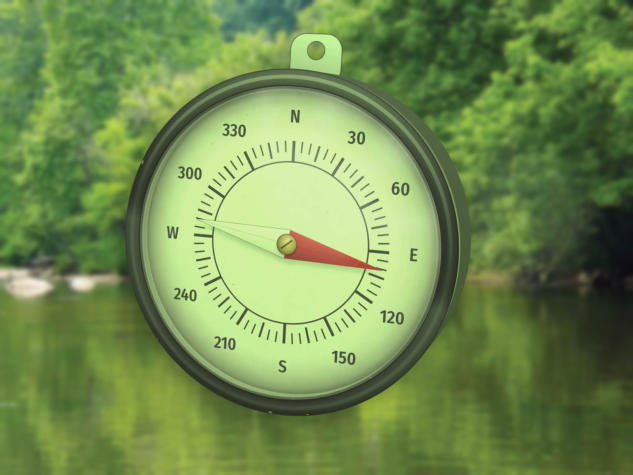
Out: value=100 unit=°
